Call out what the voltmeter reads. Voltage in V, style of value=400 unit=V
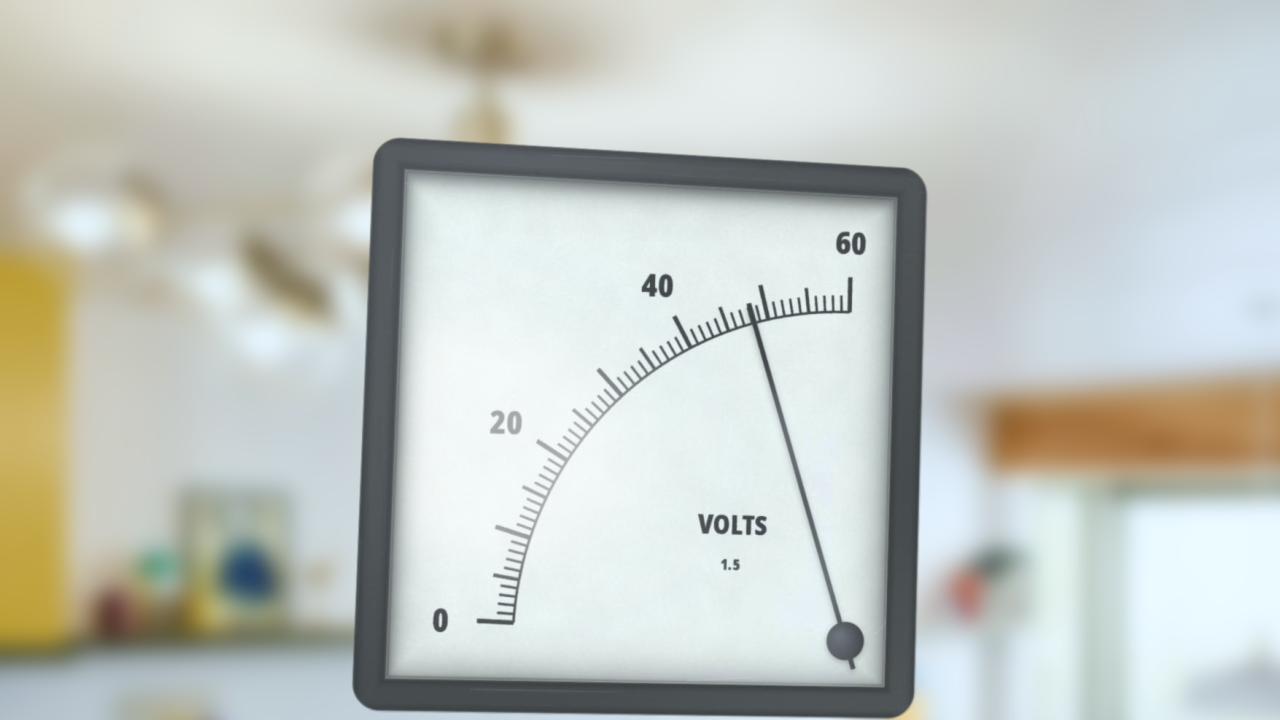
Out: value=48 unit=V
